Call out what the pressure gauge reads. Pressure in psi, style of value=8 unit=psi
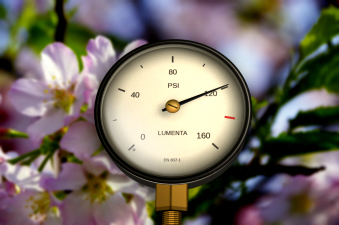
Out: value=120 unit=psi
